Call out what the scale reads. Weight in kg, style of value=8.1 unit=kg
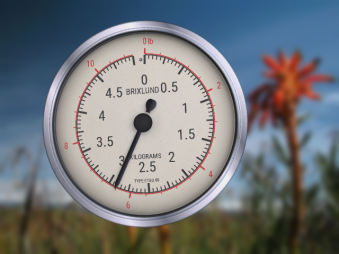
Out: value=2.9 unit=kg
